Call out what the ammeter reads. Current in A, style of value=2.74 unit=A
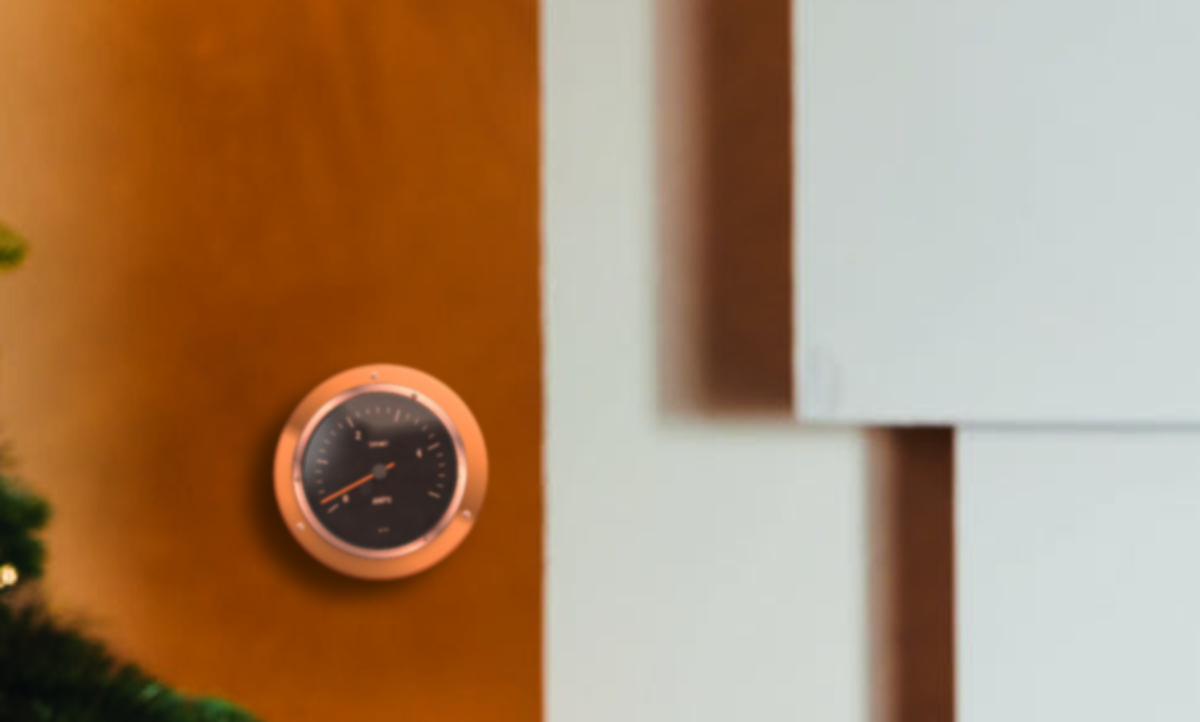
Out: value=0.2 unit=A
